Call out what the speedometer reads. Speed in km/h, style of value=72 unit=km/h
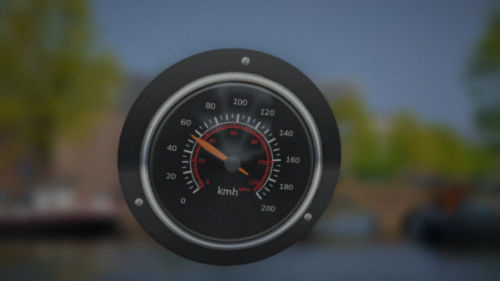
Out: value=55 unit=km/h
